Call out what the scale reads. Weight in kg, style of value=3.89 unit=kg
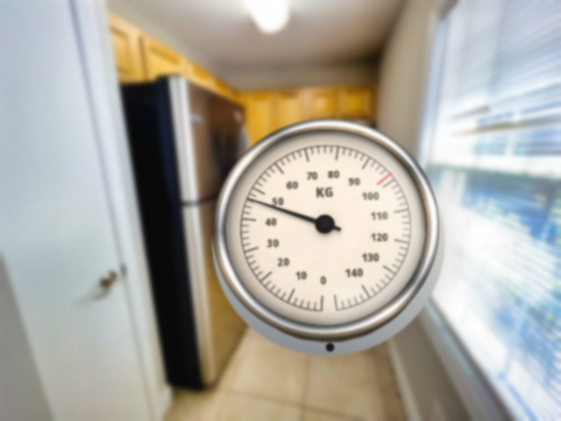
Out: value=46 unit=kg
